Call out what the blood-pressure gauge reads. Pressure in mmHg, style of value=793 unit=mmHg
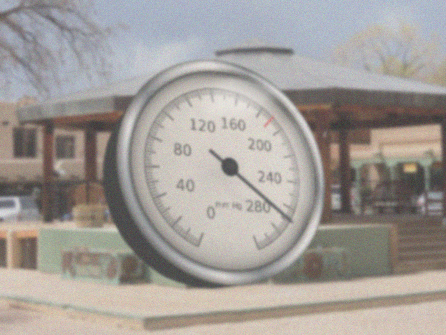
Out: value=270 unit=mmHg
